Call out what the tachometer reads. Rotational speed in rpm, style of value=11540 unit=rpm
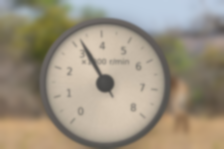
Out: value=3250 unit=rpm
